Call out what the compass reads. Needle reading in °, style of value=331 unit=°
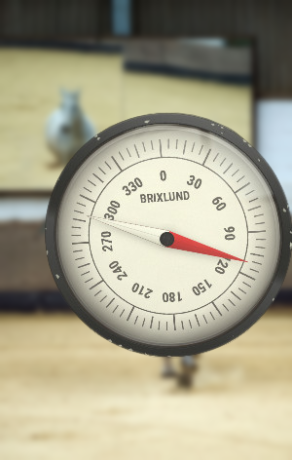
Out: value=110 unit=°
